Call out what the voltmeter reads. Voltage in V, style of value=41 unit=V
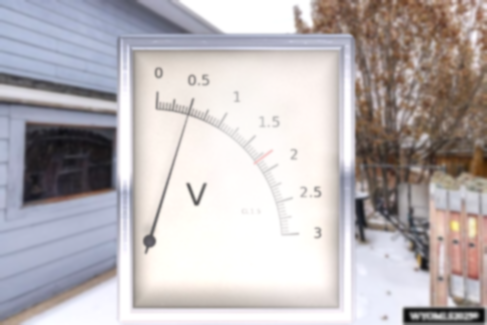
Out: value=0.5 unit=V
